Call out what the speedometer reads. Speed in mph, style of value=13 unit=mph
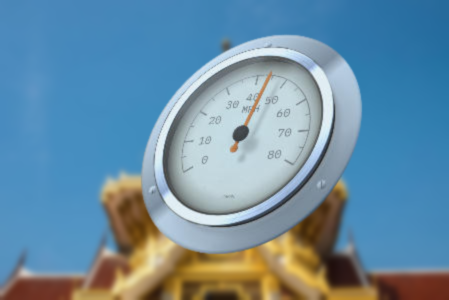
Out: value=45 unit=mph
